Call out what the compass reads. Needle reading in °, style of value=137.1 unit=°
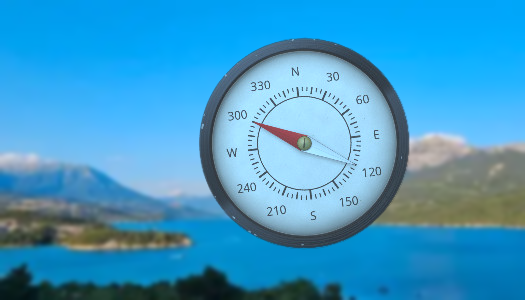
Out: value=300 unit=°
